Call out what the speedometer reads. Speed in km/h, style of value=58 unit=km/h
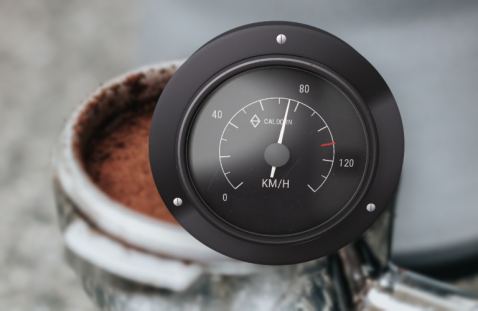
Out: value=75 unit=km/h
